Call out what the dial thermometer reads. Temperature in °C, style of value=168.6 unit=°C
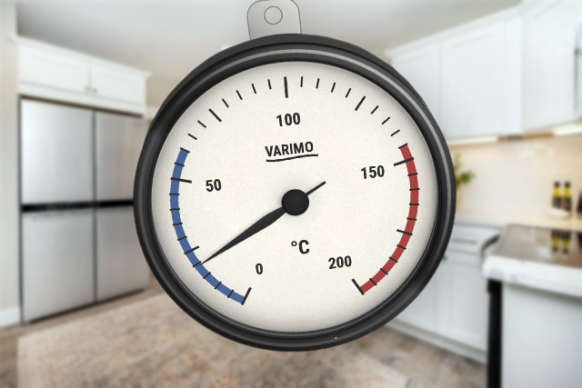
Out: value=20 unit=°C
